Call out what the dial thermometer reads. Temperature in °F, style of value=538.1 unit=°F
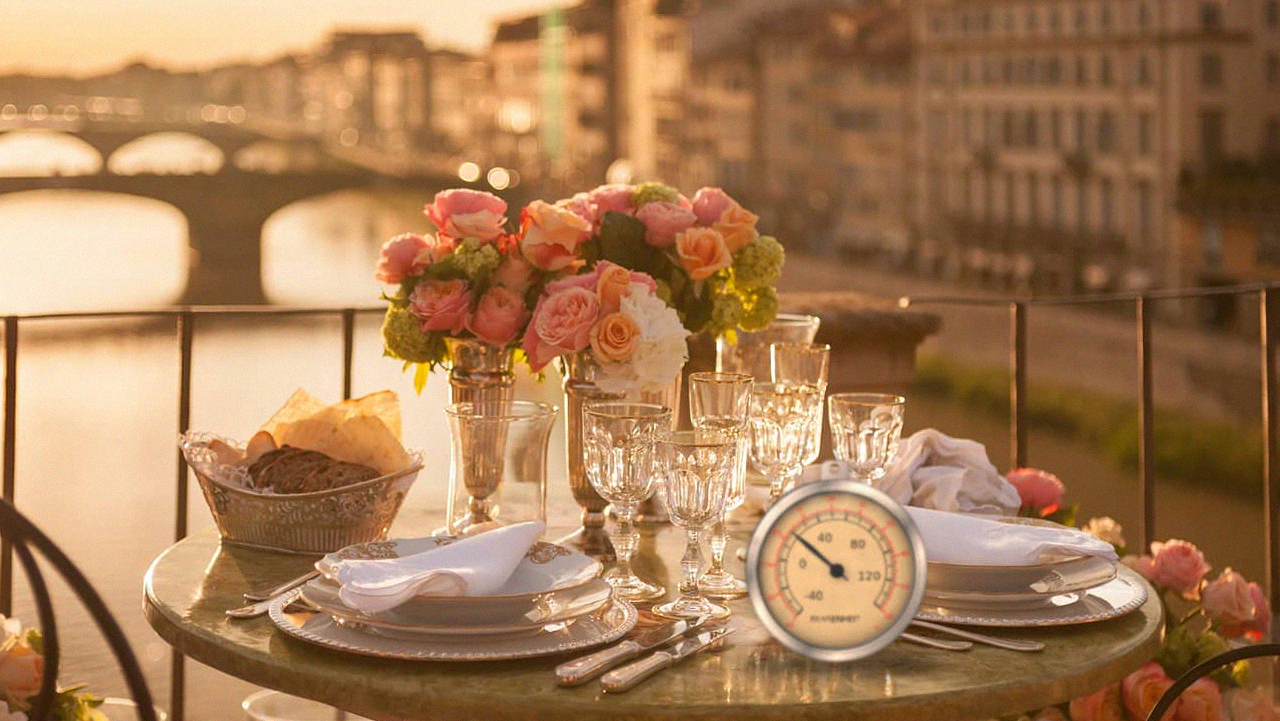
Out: value=20 unit=°F
